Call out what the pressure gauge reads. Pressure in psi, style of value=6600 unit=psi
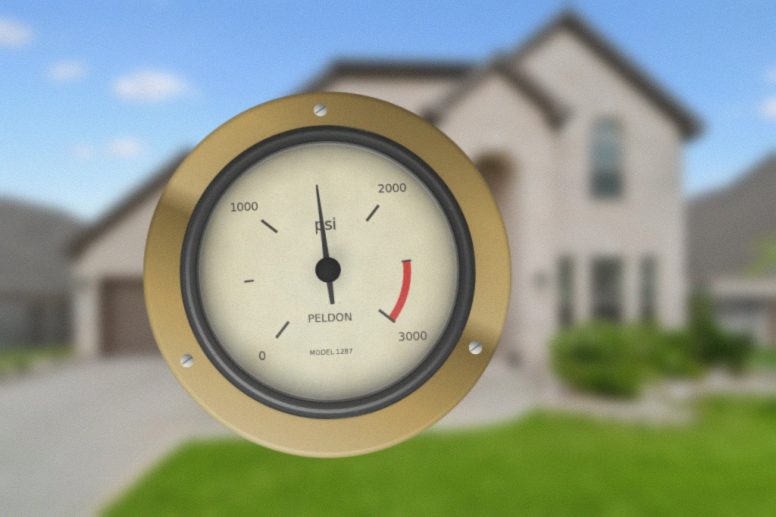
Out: value=1500 unit=psi
